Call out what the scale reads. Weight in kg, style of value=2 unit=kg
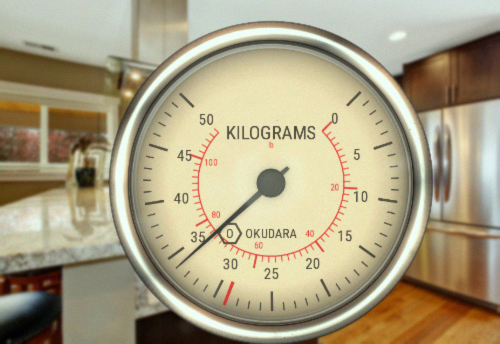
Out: value=34 unit=kg
